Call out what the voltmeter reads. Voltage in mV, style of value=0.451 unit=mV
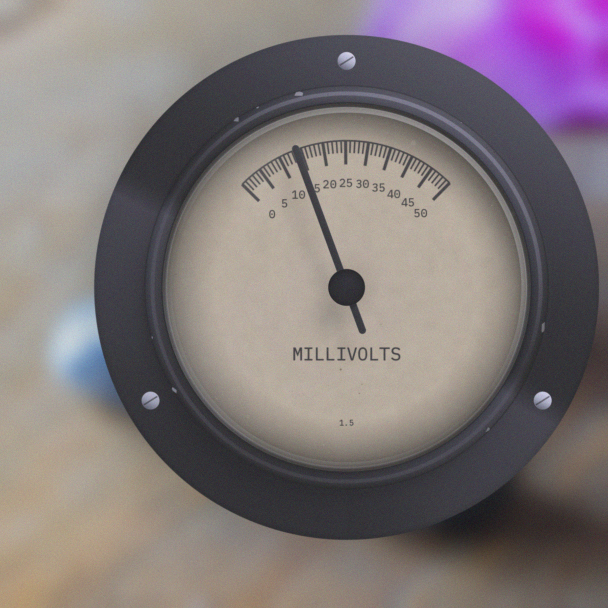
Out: value=14 unit=mV
